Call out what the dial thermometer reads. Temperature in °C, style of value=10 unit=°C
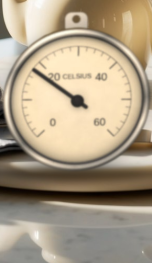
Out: value=18 unit=°C
